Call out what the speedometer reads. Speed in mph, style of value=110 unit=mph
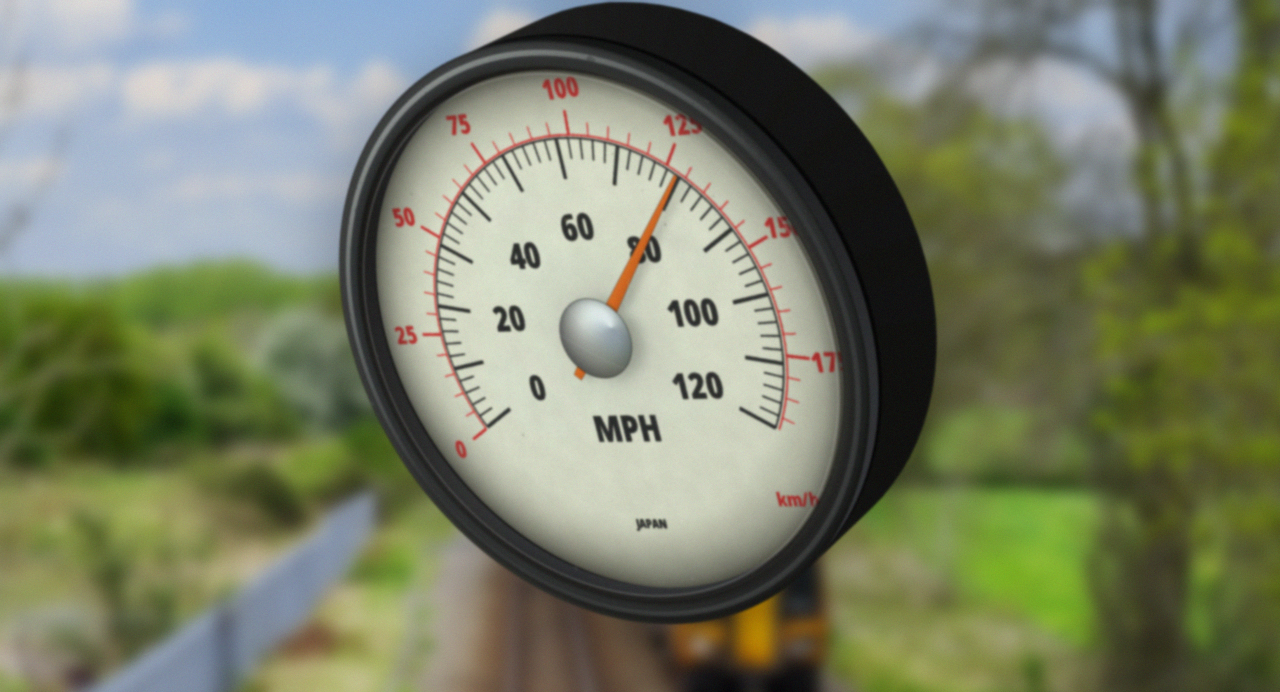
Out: value=80 unit=mph
